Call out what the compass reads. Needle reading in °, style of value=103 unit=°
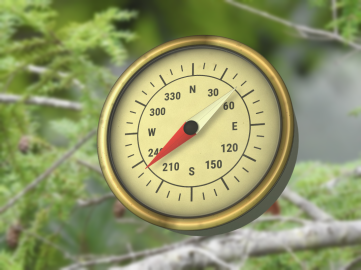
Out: value=230 unit=°
